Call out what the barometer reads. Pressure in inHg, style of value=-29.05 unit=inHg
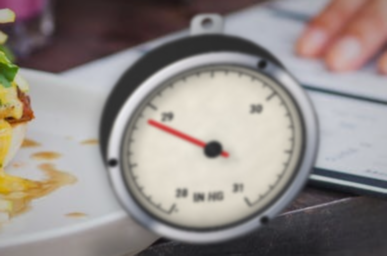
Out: value=28.9 unit=inHg
